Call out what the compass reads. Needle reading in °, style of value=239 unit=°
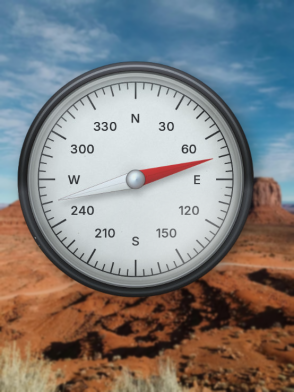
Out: value=75 unit=°
